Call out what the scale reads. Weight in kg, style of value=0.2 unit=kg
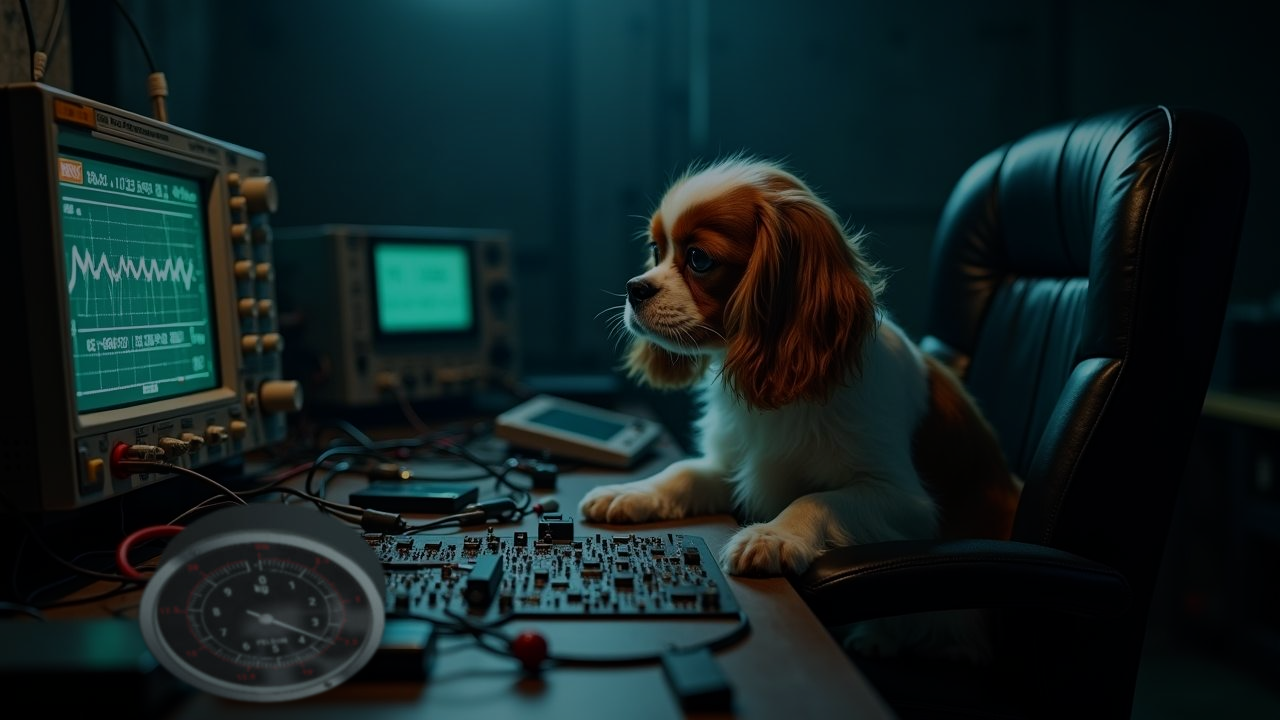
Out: value=3.5 unit=kg
